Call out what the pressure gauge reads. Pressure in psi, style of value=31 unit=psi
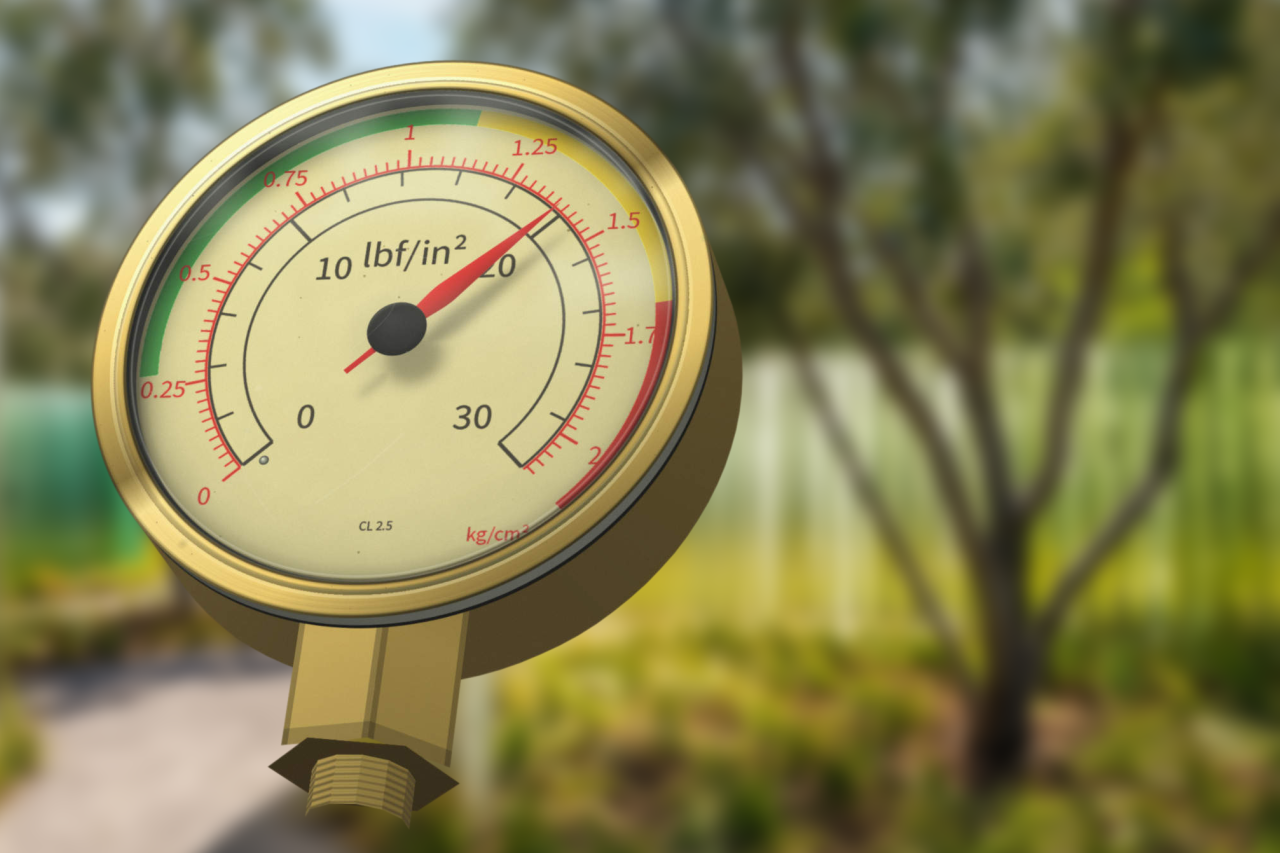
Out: value=20 unit=psi
